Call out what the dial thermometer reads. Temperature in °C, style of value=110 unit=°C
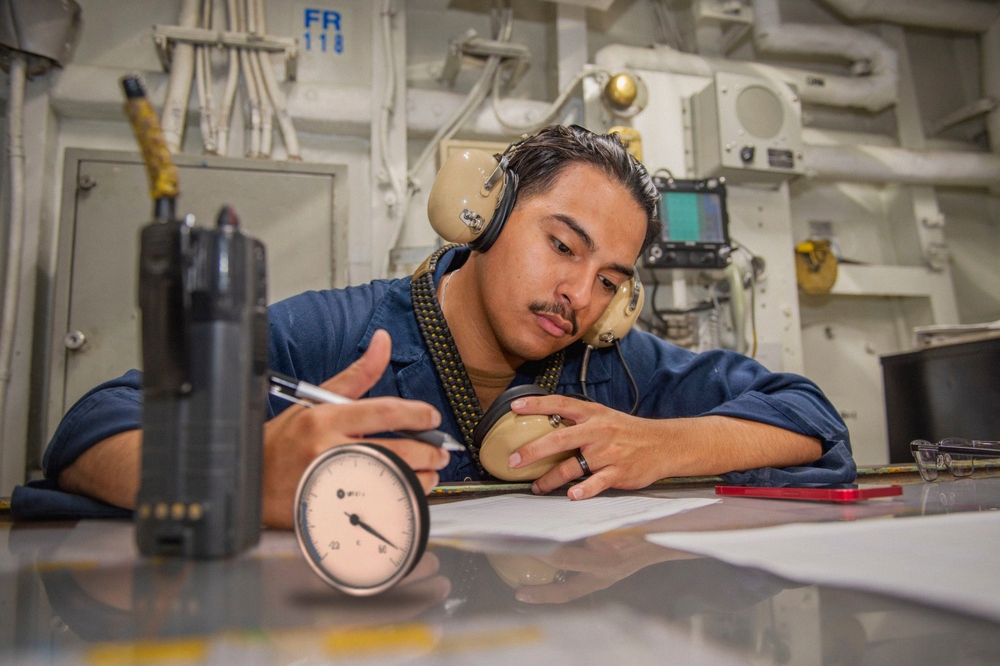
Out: value=55 unit=°C
